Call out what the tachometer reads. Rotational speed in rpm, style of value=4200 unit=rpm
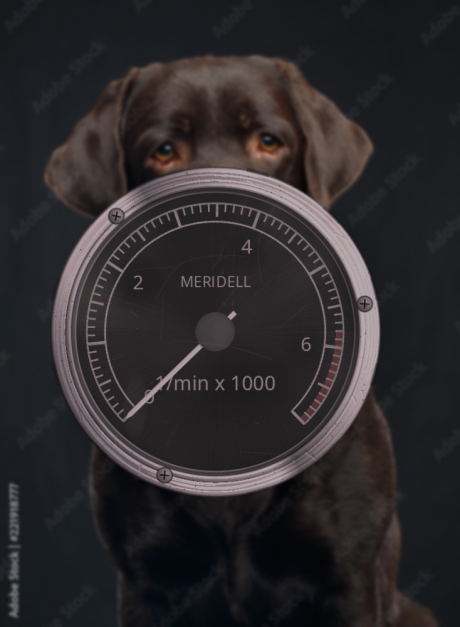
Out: value=0 unit=rpm
